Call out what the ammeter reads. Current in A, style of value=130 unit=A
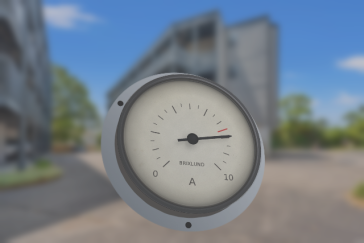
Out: value=8 unit=A
